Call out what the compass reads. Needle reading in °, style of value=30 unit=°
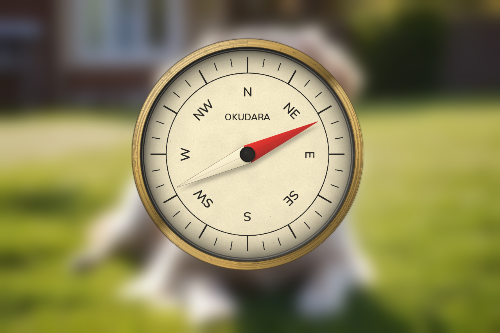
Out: value=65 unit=°
